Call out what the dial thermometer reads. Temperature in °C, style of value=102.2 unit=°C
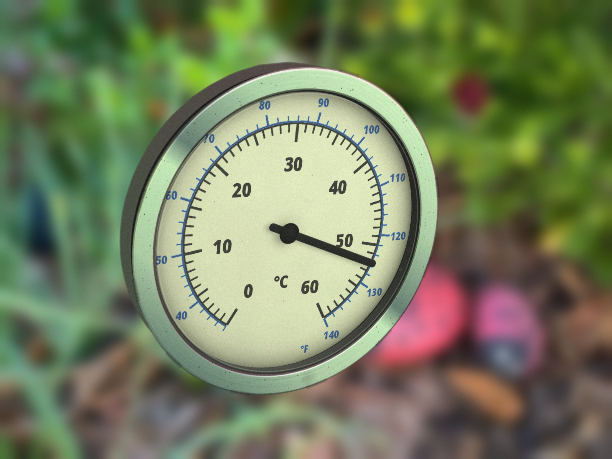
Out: value=52 unit=°C
